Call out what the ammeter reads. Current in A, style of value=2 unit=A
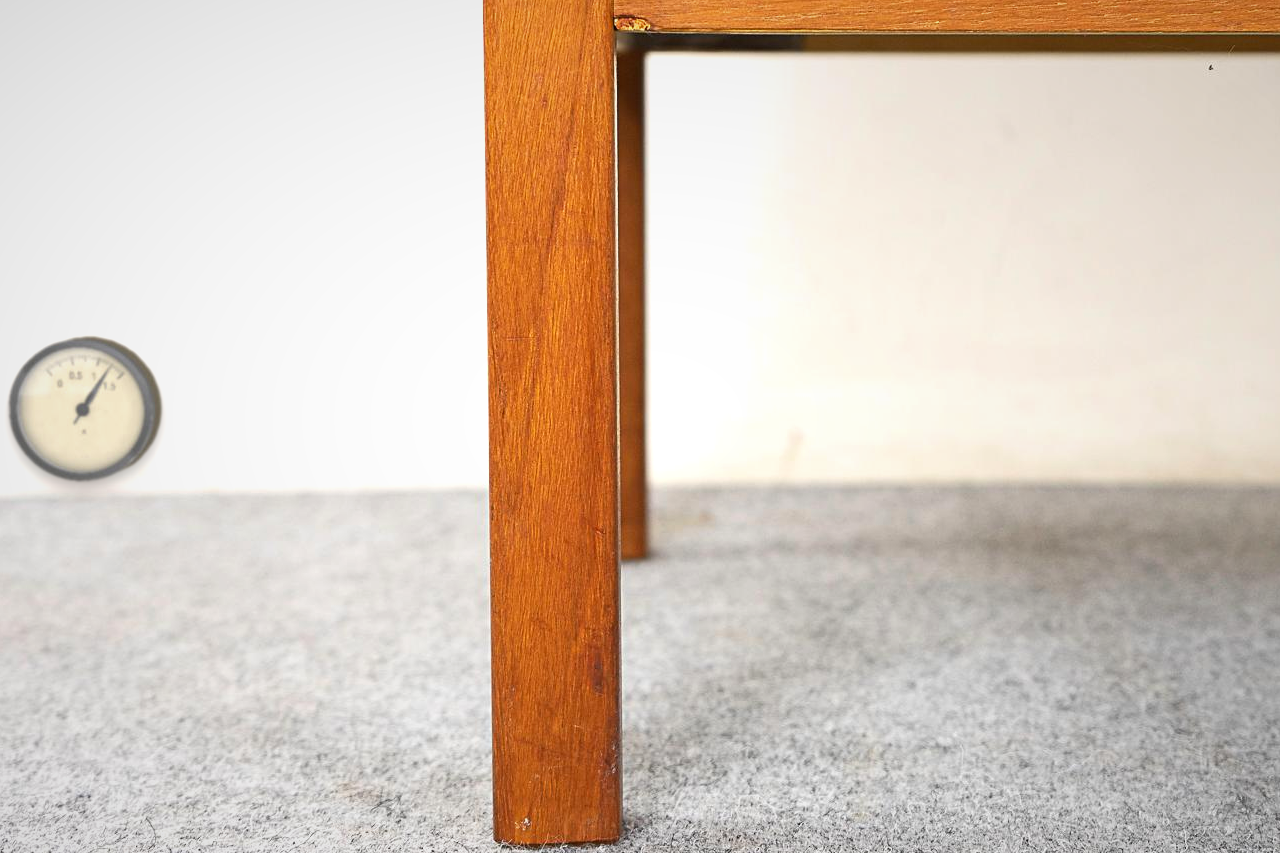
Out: value=1.25 unit=A
